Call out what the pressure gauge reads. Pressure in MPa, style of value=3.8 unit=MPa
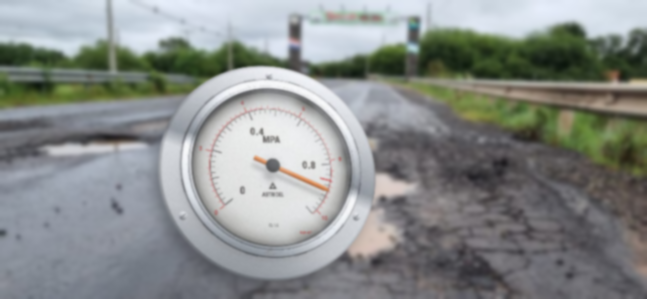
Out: value=0.9 unit=MPa
